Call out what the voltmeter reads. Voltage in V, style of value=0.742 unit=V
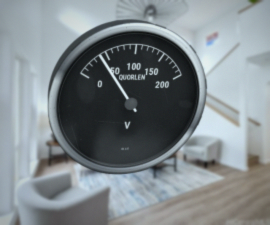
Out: value=40 unit=V
